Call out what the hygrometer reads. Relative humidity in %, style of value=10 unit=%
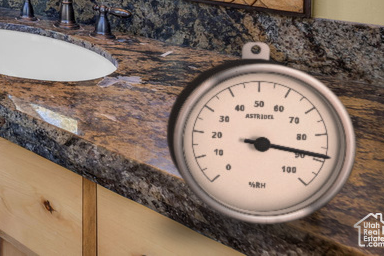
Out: value=87.5 unit=%
